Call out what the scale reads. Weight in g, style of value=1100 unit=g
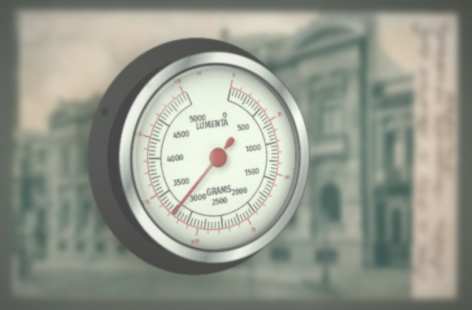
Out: value=3250 unit=g
